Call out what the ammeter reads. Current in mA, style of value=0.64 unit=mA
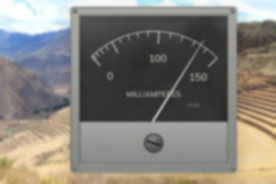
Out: value=135 unit=mA
